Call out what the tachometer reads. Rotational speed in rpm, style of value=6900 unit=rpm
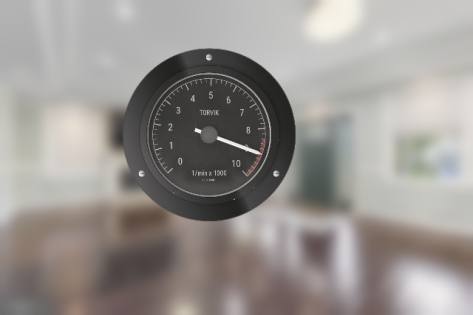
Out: value=9000 unit=rpm
